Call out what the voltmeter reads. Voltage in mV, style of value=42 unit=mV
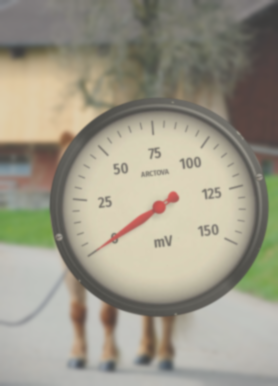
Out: value=0 unit=mV
